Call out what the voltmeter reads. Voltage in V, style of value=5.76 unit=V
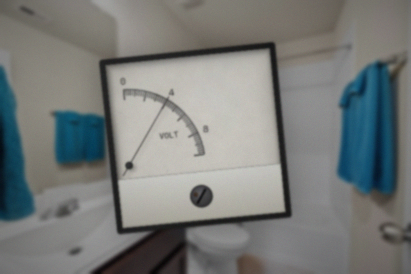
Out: value=4 unit=V
